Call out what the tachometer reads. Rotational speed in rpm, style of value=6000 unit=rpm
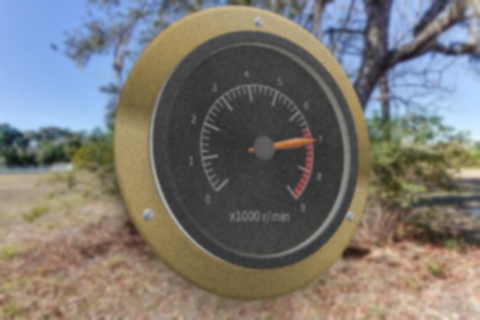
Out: value=7000 unit=rpm
